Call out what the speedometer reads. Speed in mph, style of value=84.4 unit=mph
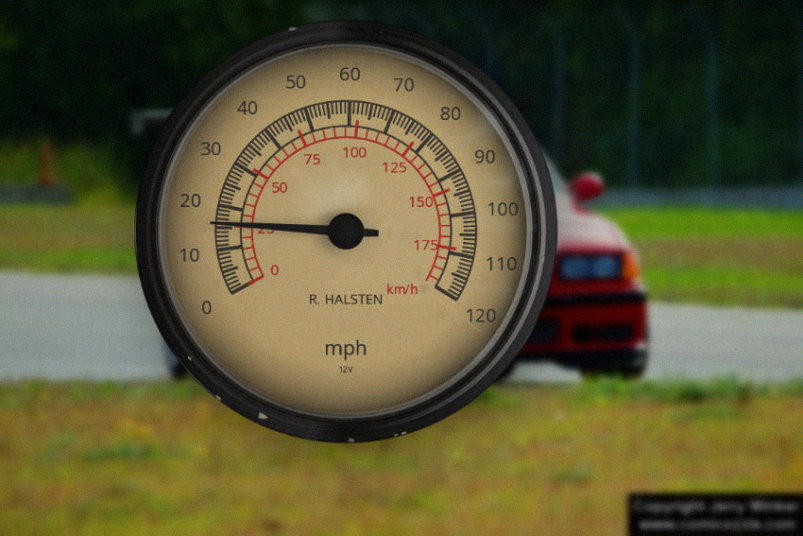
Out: value=16 unit=mph
